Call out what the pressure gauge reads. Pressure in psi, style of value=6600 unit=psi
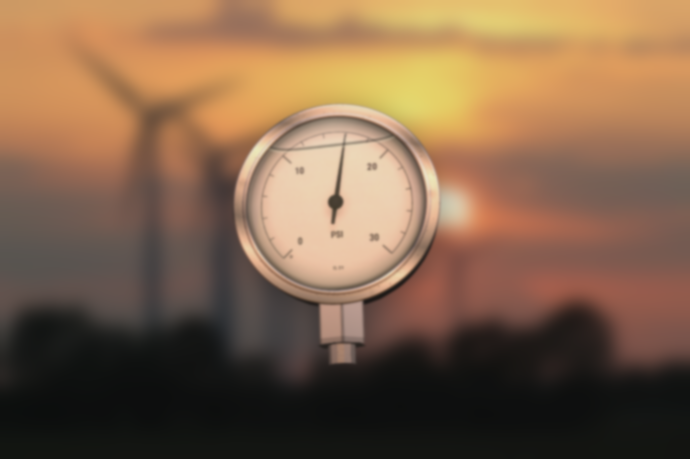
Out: value=16 unit=psi
